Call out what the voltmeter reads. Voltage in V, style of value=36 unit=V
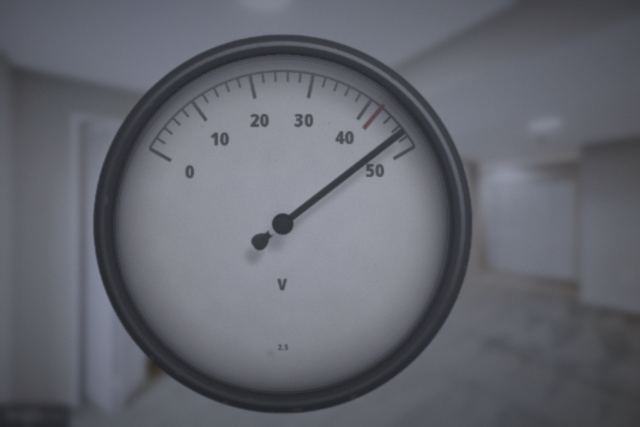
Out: value=47 unit=V
